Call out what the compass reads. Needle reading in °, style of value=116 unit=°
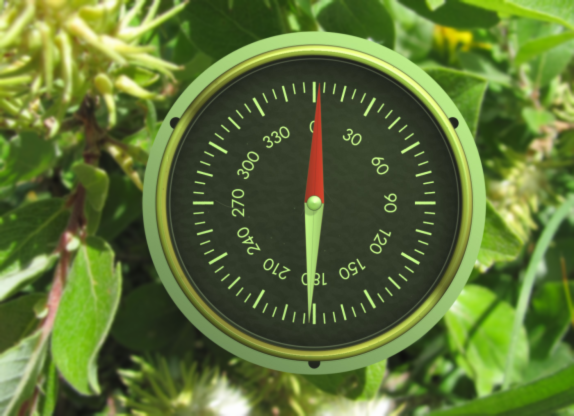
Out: value=2.5 unit=°
